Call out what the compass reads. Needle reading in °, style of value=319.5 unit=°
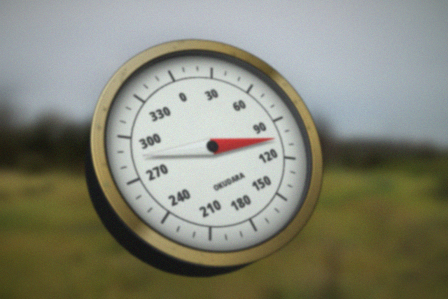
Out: value=105 unit=°
